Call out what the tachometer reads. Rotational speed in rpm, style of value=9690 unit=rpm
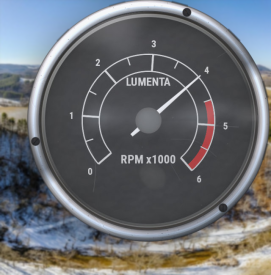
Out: value=4000 unit=rpm
